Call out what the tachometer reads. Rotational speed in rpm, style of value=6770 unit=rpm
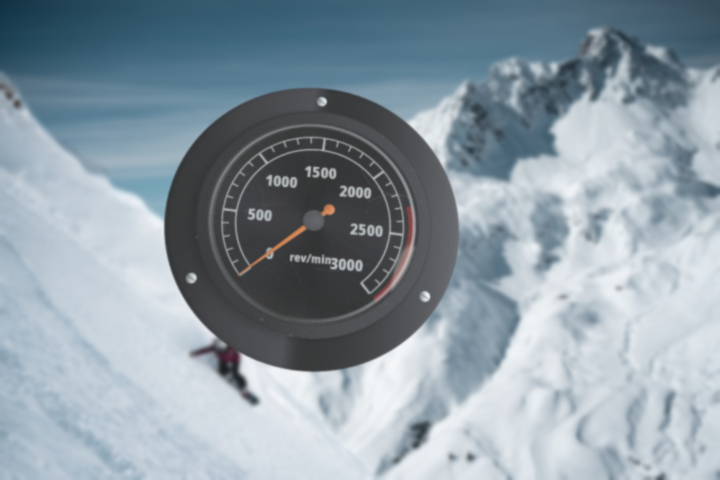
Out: value=0 unit=rpm
